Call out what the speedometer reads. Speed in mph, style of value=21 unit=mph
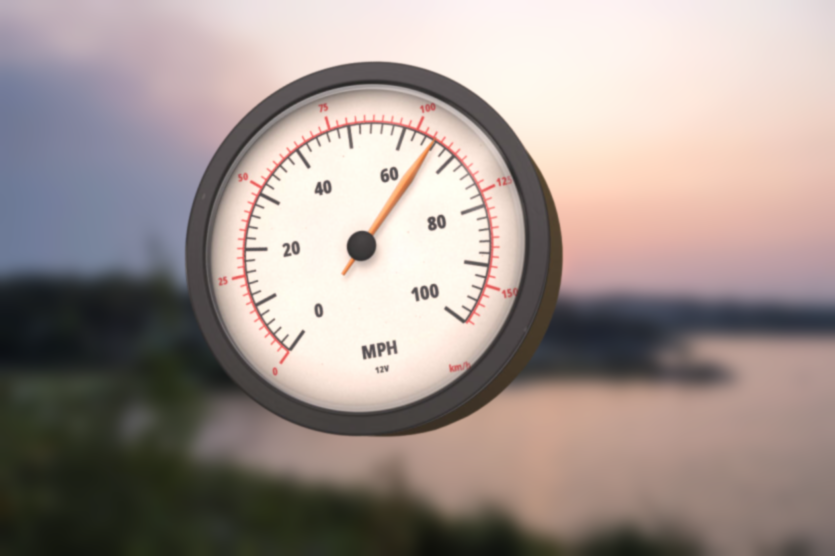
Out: value=66 unit=mph
